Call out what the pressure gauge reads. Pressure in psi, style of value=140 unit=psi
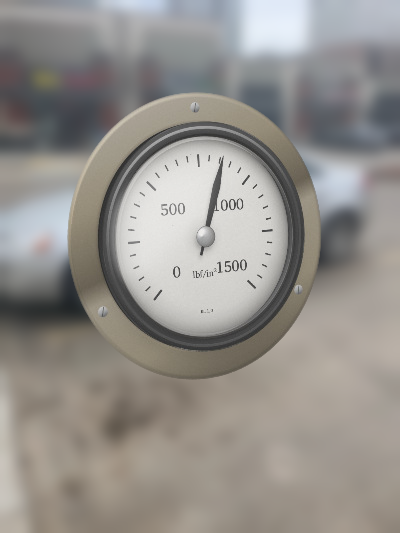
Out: value=850 unit=psi
